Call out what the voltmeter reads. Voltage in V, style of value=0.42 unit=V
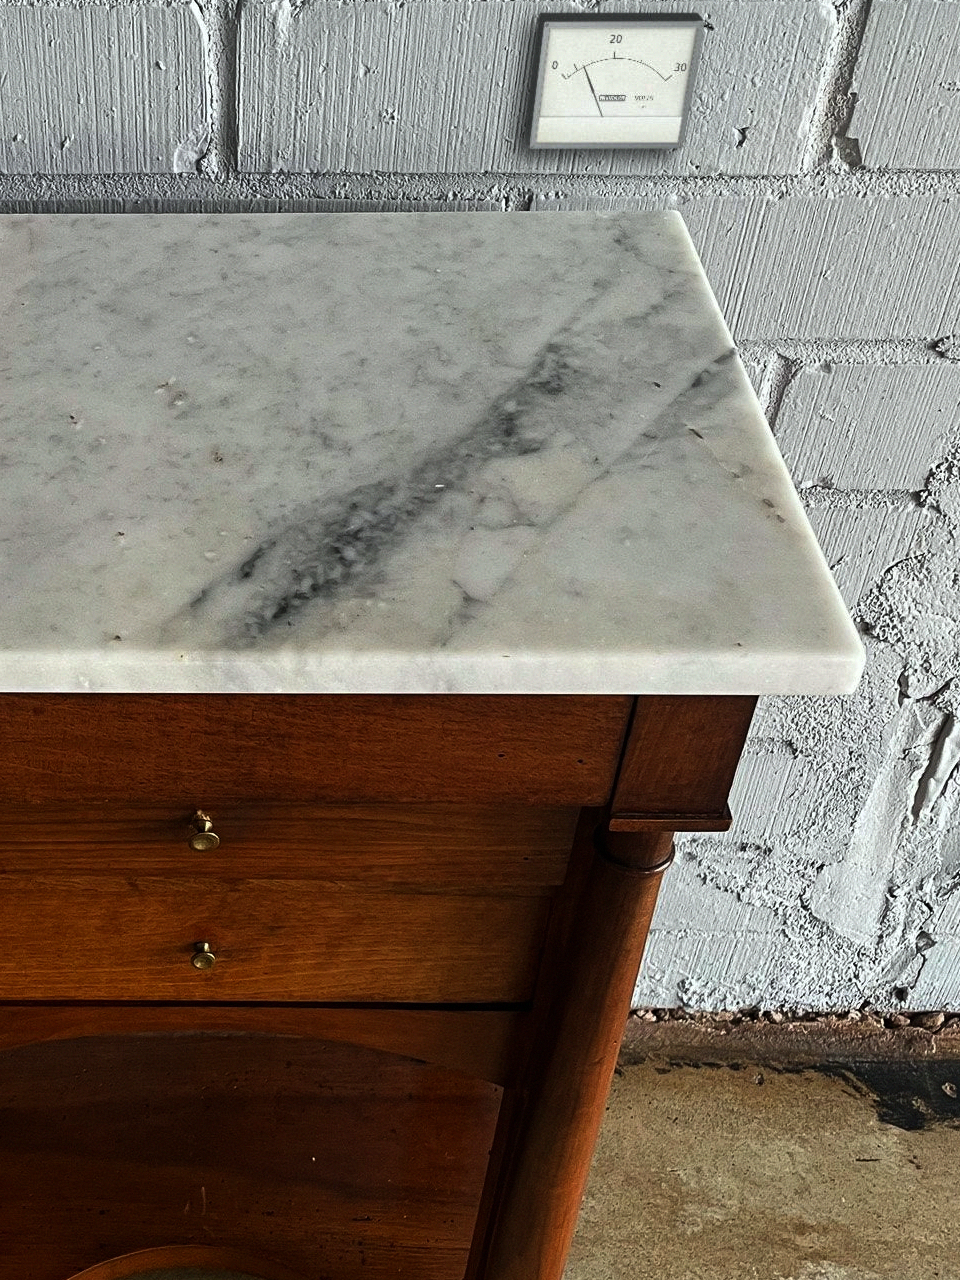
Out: value=12.5 unit=V
